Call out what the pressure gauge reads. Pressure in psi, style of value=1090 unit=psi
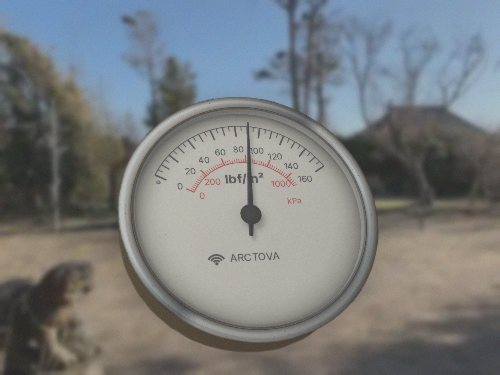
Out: value=90 unit=psi
